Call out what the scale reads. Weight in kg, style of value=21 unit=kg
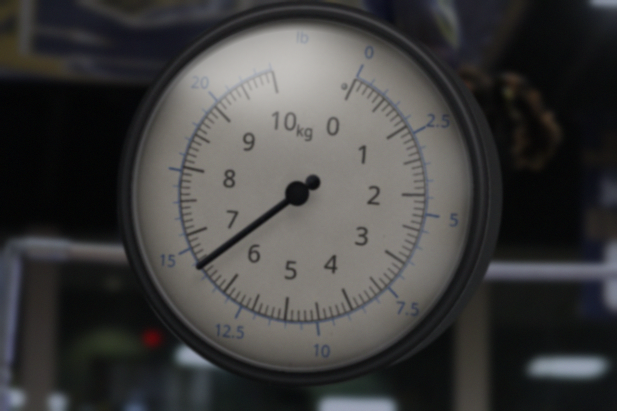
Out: value=6.5 unit=kg
